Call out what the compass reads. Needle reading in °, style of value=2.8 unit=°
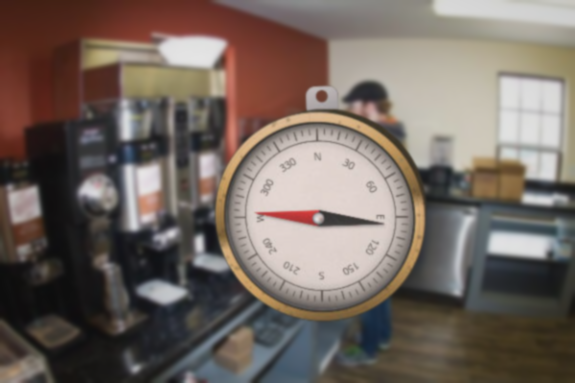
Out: value=275 unit=°
